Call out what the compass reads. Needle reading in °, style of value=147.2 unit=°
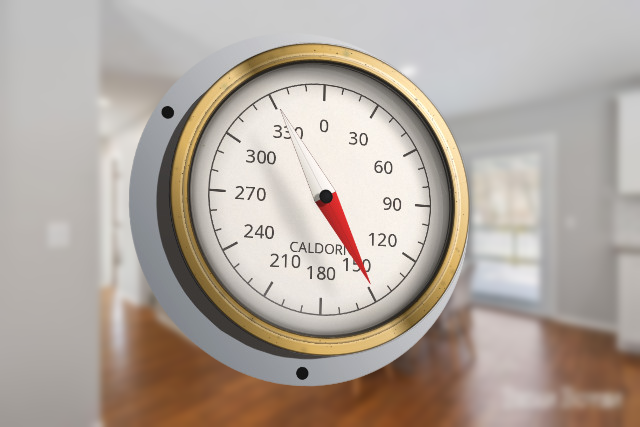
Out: value=150 unit=°
